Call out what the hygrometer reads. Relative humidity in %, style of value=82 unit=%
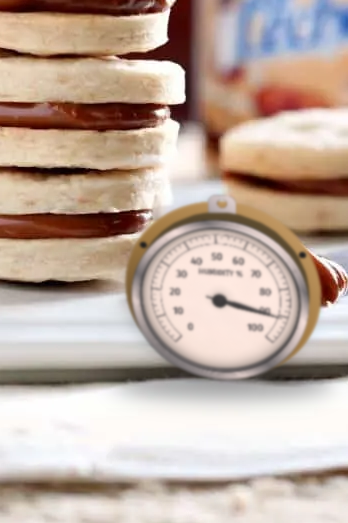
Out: value=90 unit=%
